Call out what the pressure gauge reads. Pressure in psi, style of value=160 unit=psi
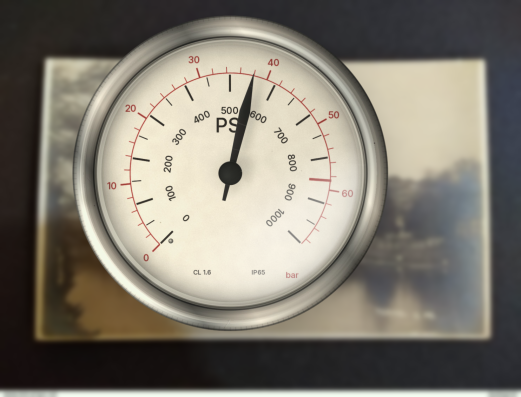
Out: value=550 unit=psi
